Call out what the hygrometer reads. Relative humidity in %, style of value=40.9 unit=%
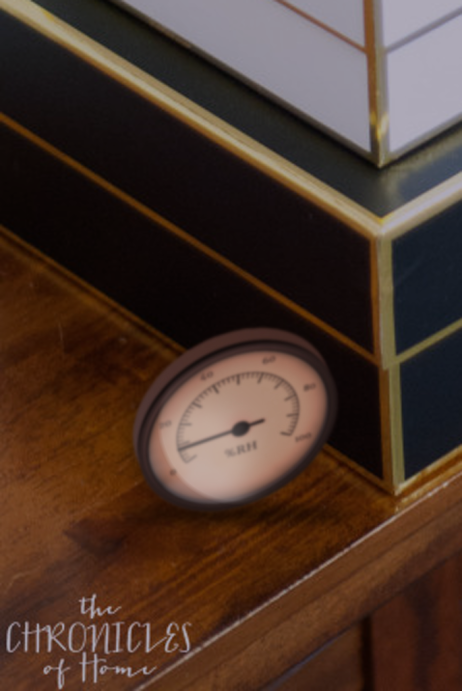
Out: value=10 unit=%
